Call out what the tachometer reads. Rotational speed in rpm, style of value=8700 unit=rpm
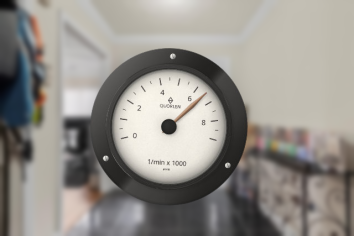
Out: value=6500 unit=rpm
